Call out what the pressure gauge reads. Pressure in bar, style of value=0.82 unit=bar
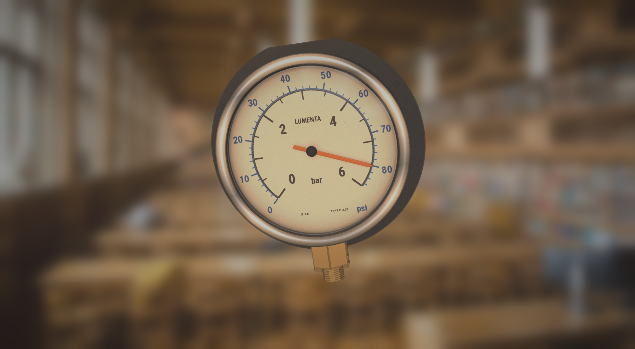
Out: value=5.5 unit=bar
